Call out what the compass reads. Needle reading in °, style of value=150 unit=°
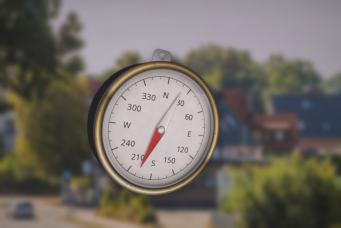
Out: value=200 unit=°
